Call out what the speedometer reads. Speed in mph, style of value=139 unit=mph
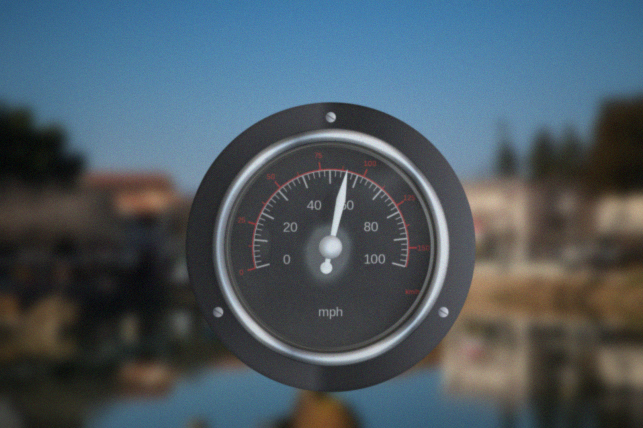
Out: value=56 unit=mph
